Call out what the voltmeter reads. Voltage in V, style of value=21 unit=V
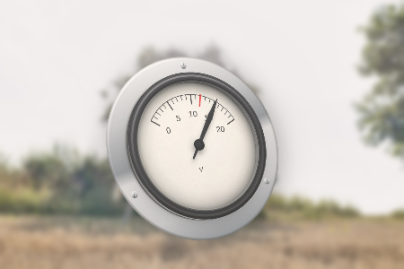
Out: value=15 unit=V
